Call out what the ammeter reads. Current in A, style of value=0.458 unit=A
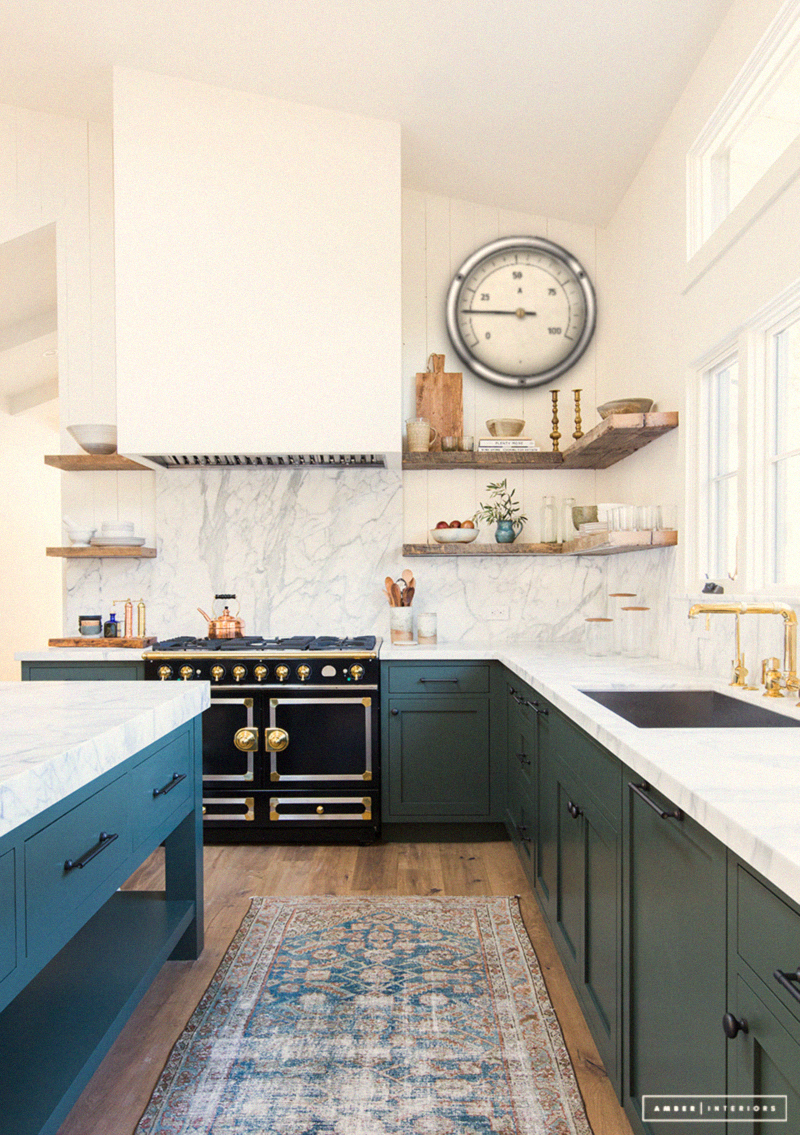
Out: value=15 unit=A
